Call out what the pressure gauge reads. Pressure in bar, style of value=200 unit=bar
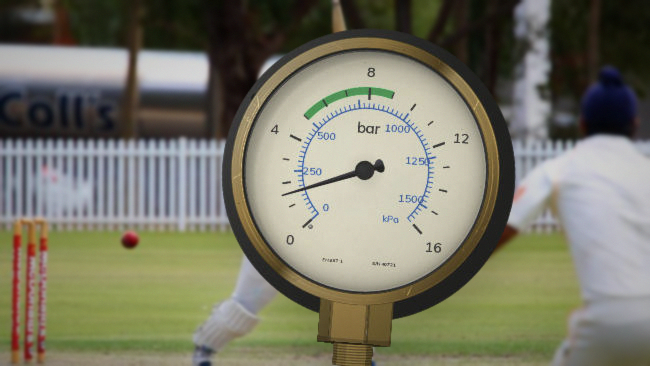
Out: value=1.5 unit=bar
